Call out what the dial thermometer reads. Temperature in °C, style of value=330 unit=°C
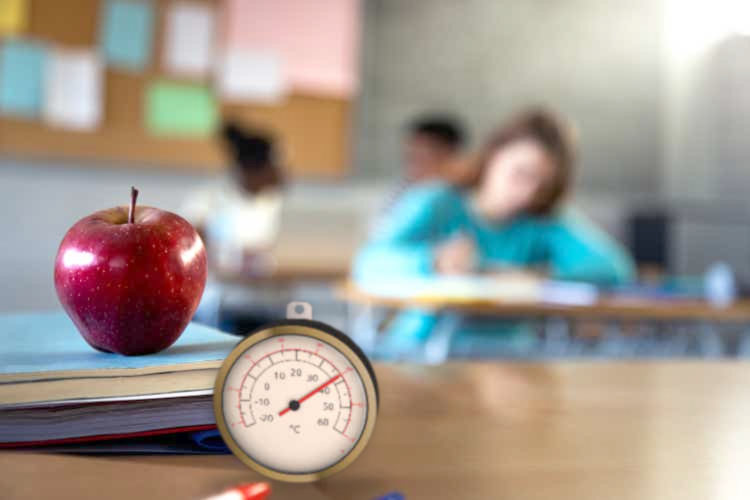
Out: value=37.5 unit=°C
